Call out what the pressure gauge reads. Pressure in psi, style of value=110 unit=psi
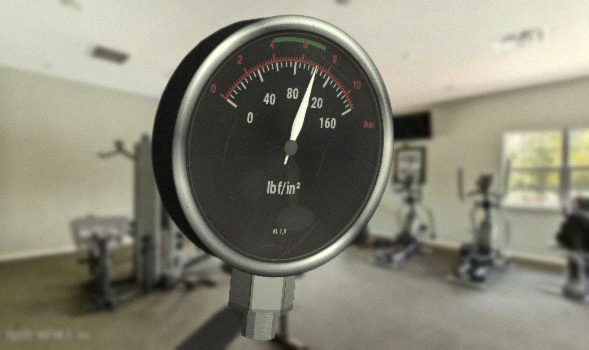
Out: value=100 unit=psi
